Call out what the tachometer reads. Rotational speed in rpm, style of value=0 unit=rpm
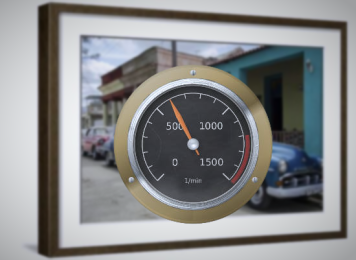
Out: value=600 unit=rpm
